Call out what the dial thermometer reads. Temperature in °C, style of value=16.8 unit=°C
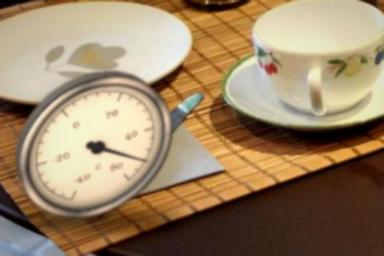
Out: value=52 unit=°C
